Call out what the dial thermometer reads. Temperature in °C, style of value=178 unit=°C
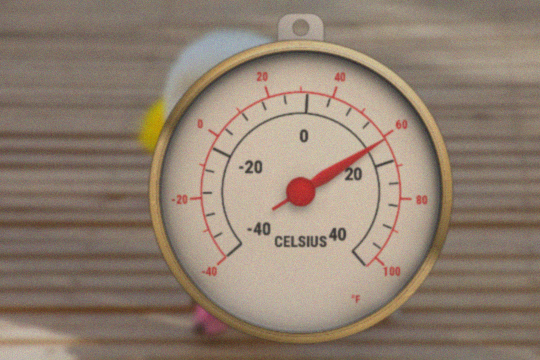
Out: value=16 unit=°C
